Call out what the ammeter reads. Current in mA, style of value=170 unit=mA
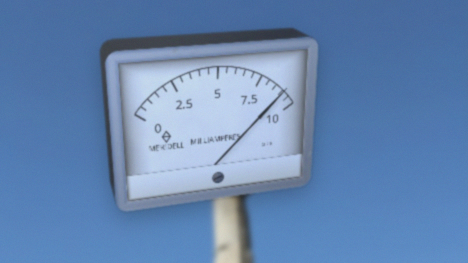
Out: value=9 unit=mA
